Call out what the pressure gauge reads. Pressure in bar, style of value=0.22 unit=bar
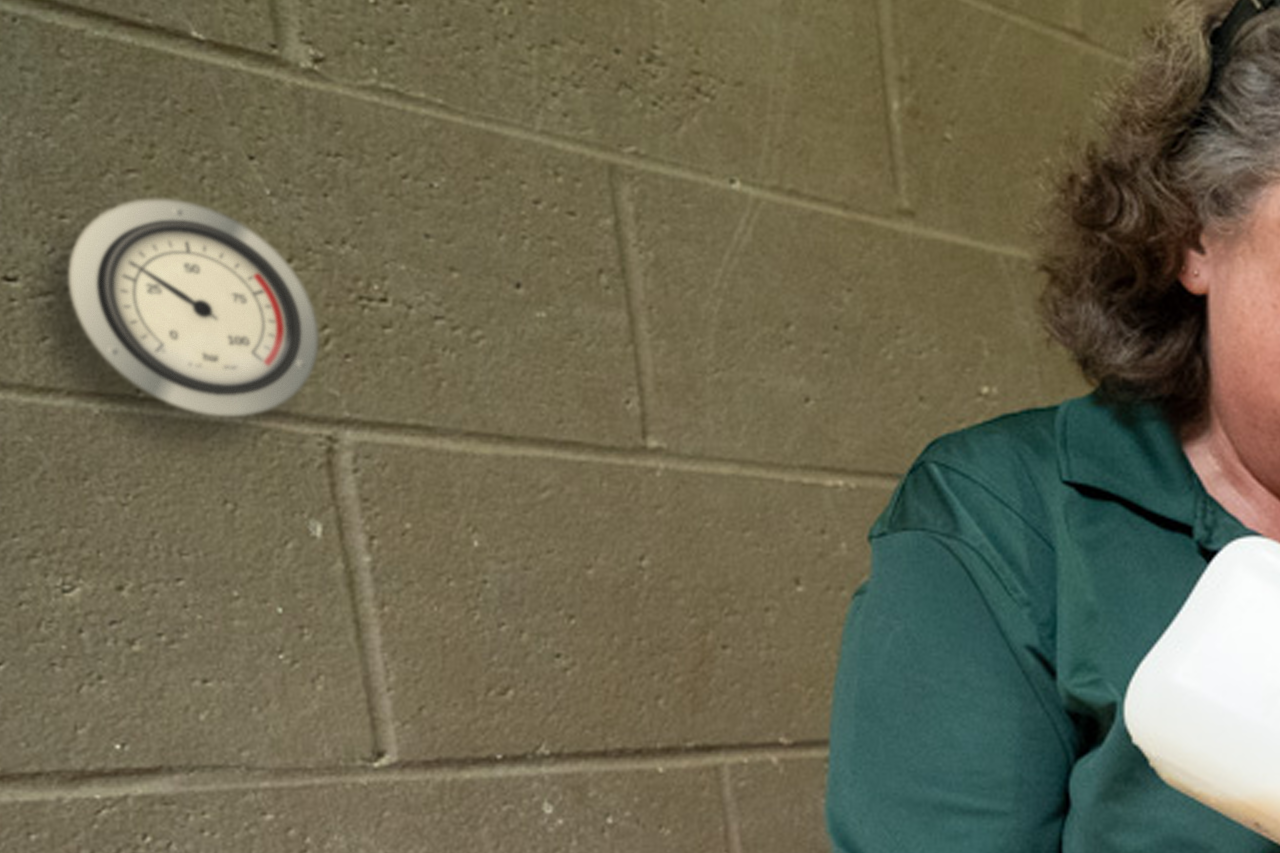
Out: value=30 unit=bar
